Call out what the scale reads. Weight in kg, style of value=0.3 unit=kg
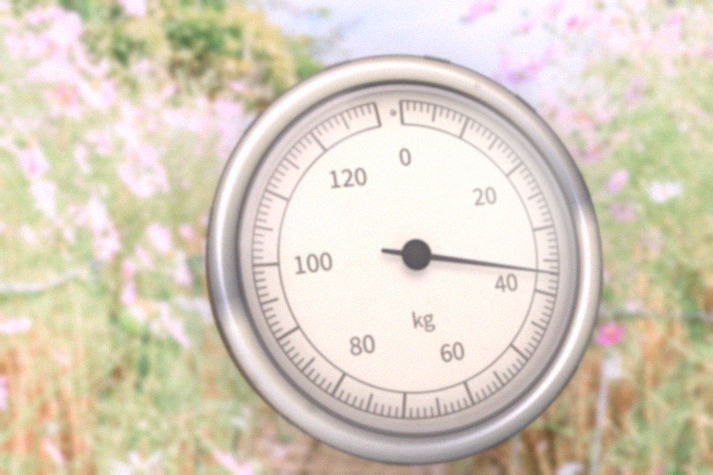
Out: value=37 unit=kg
